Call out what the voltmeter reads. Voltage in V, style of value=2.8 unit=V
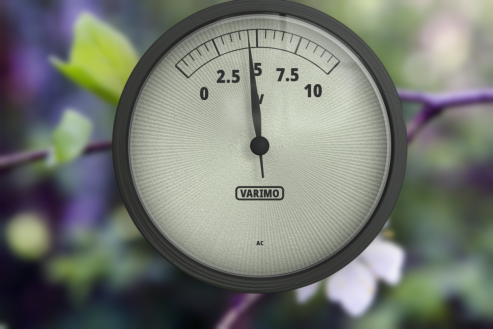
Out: value=4.5 unit=V
